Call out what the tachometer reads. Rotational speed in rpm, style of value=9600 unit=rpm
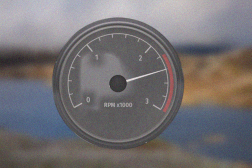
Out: value=2400 unit=rpm
